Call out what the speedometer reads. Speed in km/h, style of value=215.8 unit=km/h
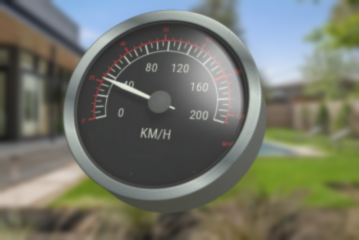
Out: value=35 unit=km/h
